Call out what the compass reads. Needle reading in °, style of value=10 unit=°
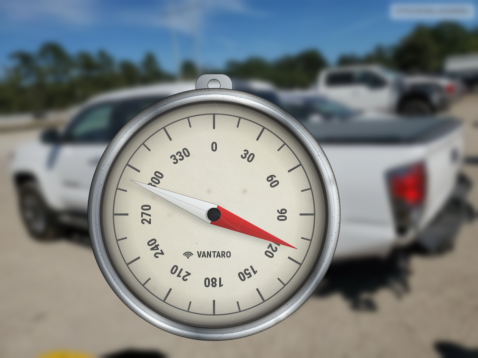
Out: value=112.5 unit=°
